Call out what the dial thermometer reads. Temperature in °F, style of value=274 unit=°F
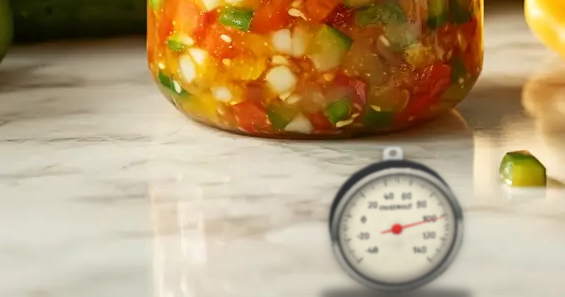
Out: value=100 unit=°F
